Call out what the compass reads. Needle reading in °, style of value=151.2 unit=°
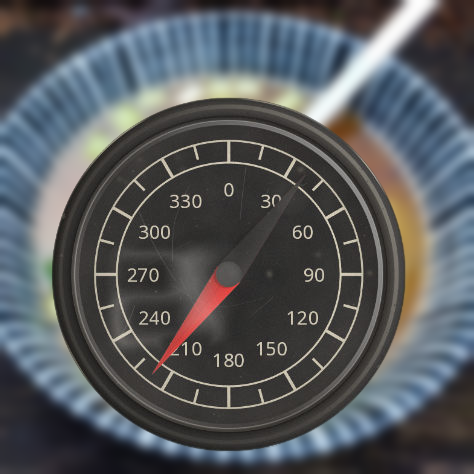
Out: value=217.5 unit=°
